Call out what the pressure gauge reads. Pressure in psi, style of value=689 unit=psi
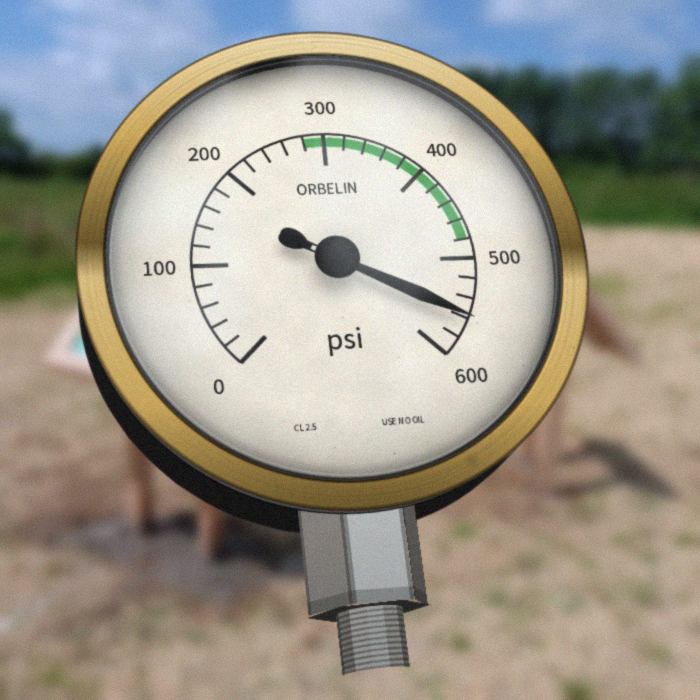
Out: value=560 unit=psi
